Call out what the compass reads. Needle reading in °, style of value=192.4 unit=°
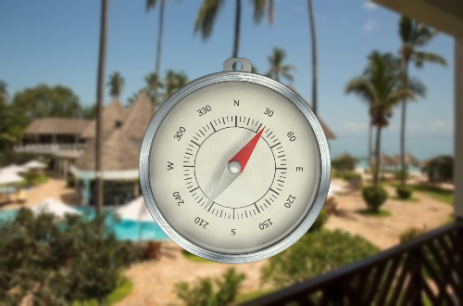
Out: value=35 unit=°
